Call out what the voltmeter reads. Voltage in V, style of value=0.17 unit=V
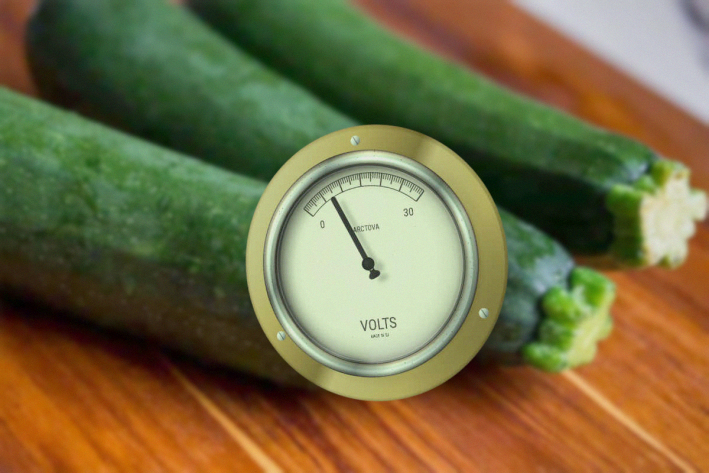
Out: value=7.5 unit=V
